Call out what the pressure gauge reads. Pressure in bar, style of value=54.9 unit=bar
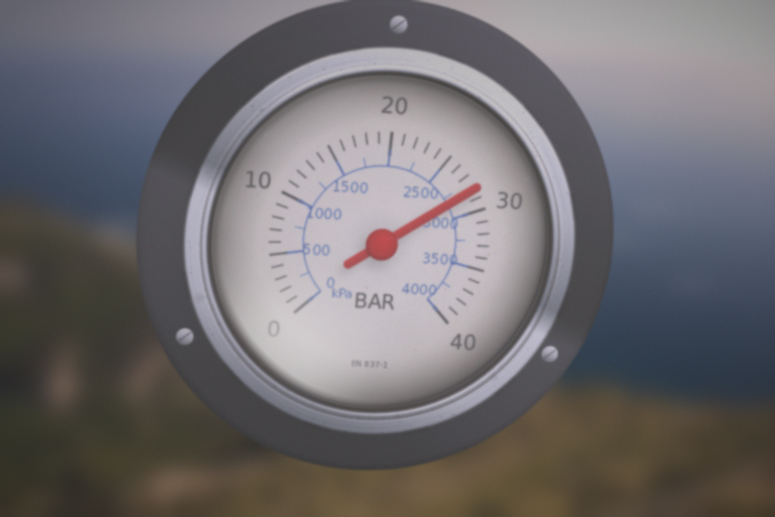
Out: value=28 unit=bar
